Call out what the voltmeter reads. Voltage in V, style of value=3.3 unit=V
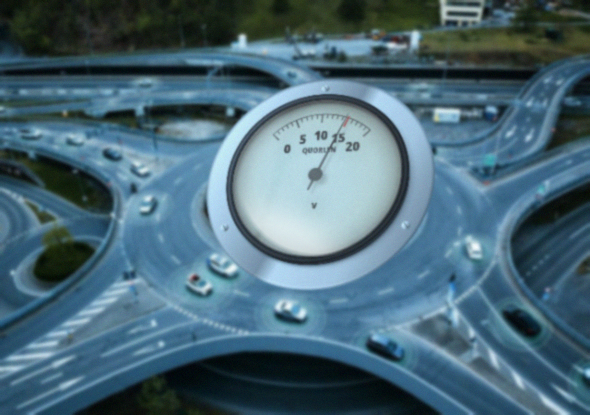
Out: value=15 unit=V
